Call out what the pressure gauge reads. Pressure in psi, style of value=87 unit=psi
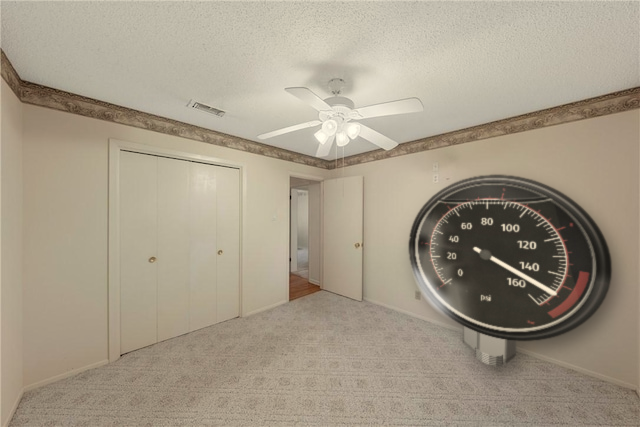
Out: value=150 unit=psi
